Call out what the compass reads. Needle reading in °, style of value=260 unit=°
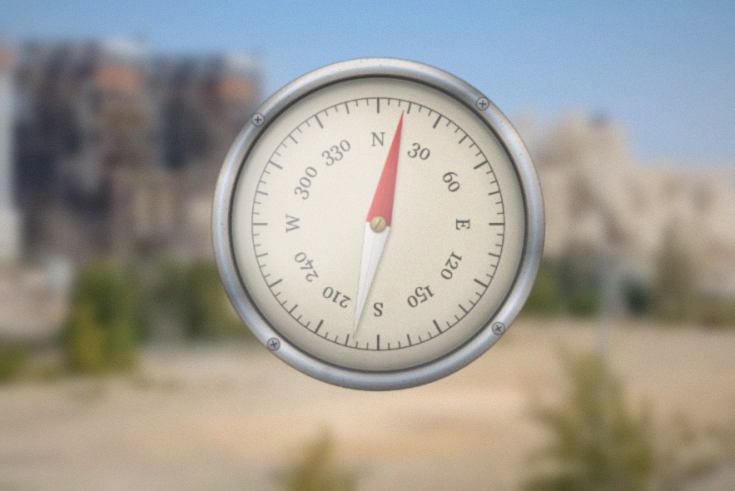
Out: value=12.5 unit=°
